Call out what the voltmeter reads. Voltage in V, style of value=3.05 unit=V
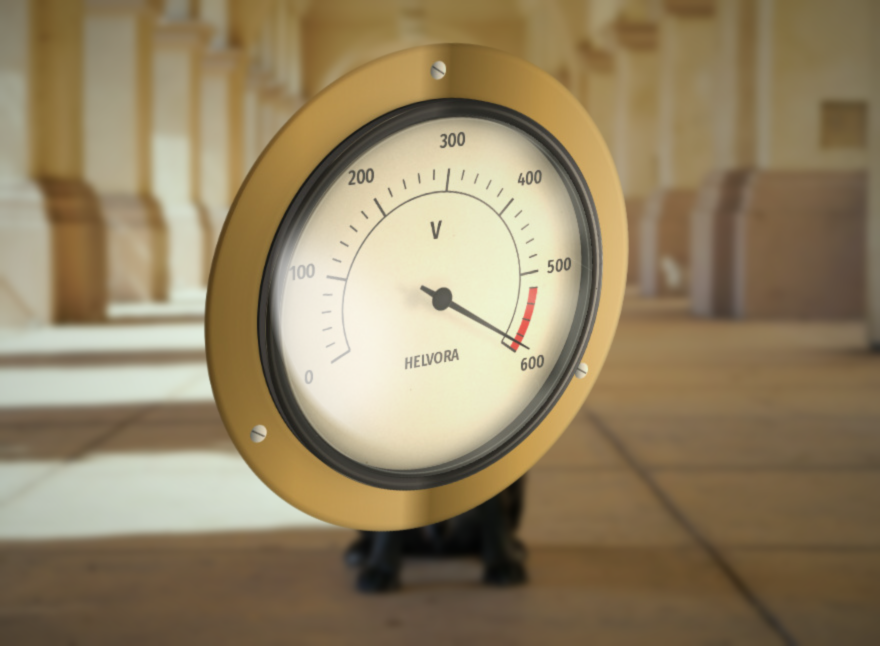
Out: value=590 unit=V
